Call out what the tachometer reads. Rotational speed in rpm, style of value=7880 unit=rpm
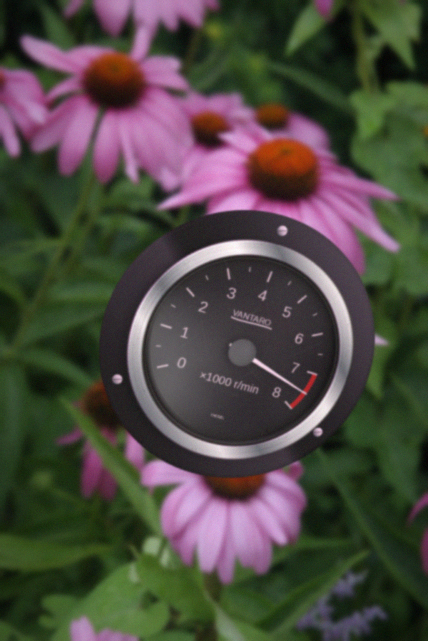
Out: value=7500 unit=rpm
